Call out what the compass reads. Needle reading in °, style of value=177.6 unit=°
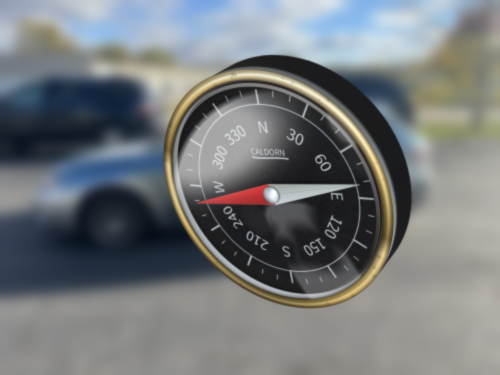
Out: value=260 unit=°
